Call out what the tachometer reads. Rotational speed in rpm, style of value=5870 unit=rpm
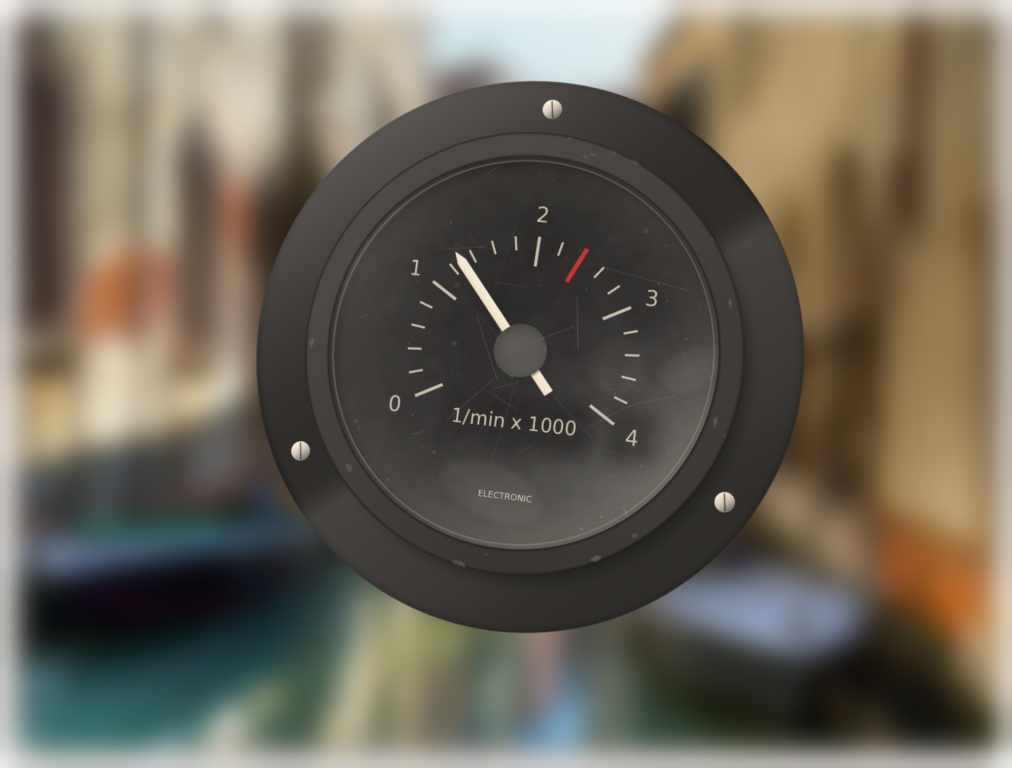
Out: value=1300 unit=rpm
